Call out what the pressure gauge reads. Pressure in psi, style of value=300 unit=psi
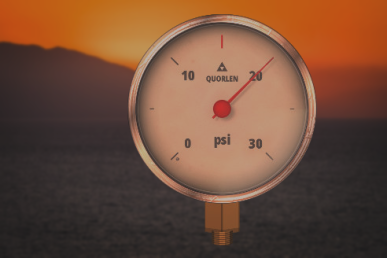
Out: value=20 unit=psi
